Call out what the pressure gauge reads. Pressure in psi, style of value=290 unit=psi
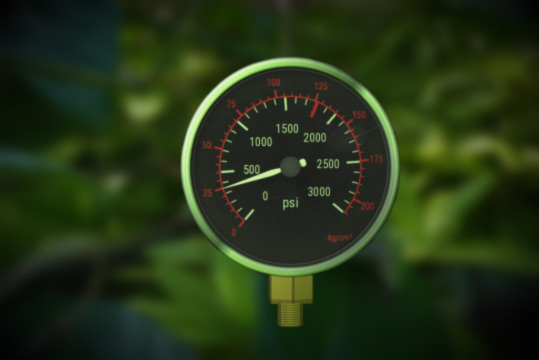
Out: value=350 unit=psi
